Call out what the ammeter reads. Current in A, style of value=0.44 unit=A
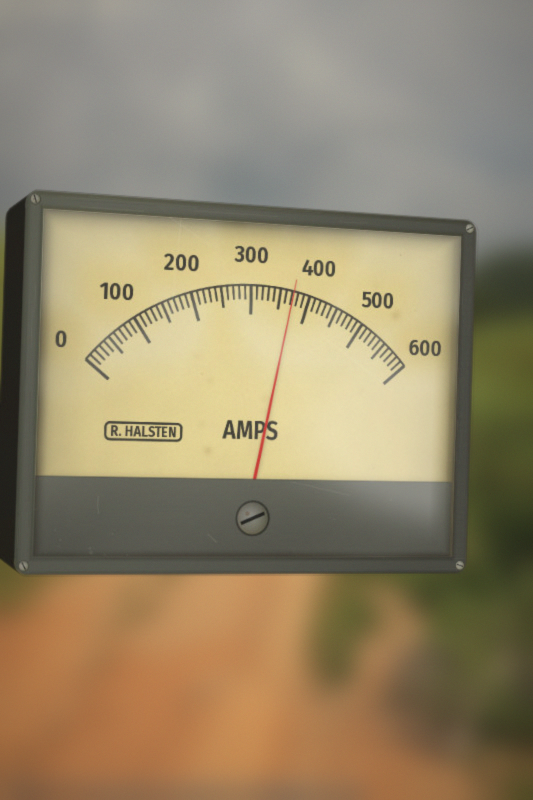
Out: value=370 unit=A
